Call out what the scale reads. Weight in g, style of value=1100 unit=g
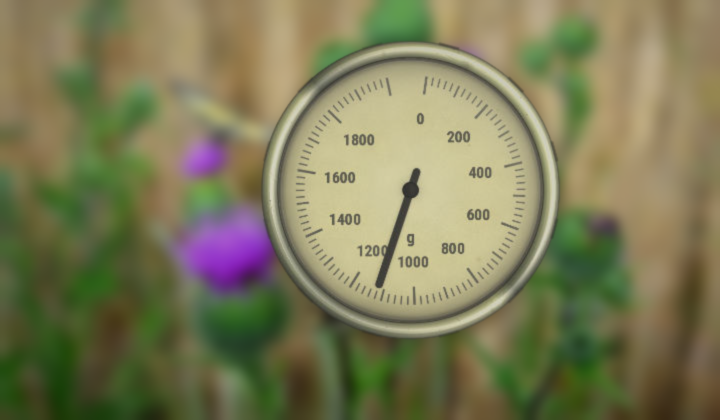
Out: value=1120 unit=g
